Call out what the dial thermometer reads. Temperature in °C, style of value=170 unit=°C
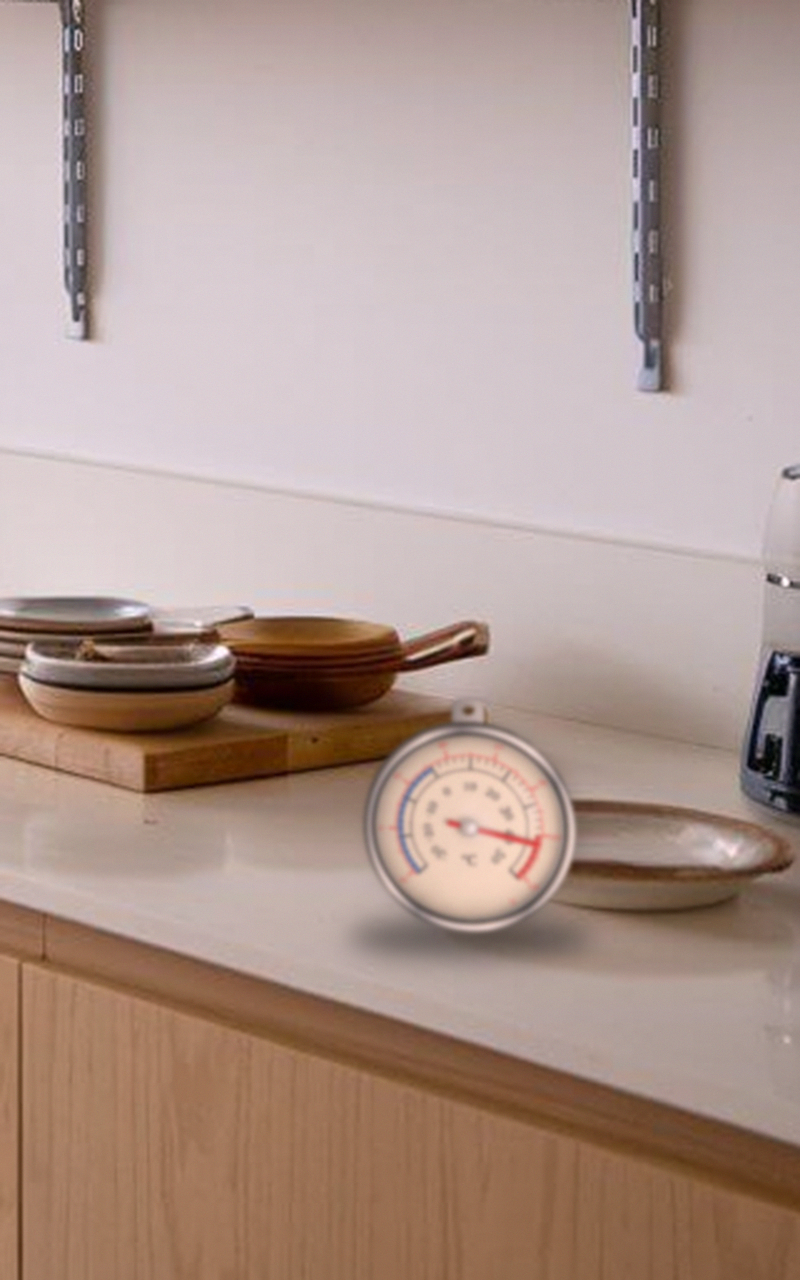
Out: value=40 unit=°C
